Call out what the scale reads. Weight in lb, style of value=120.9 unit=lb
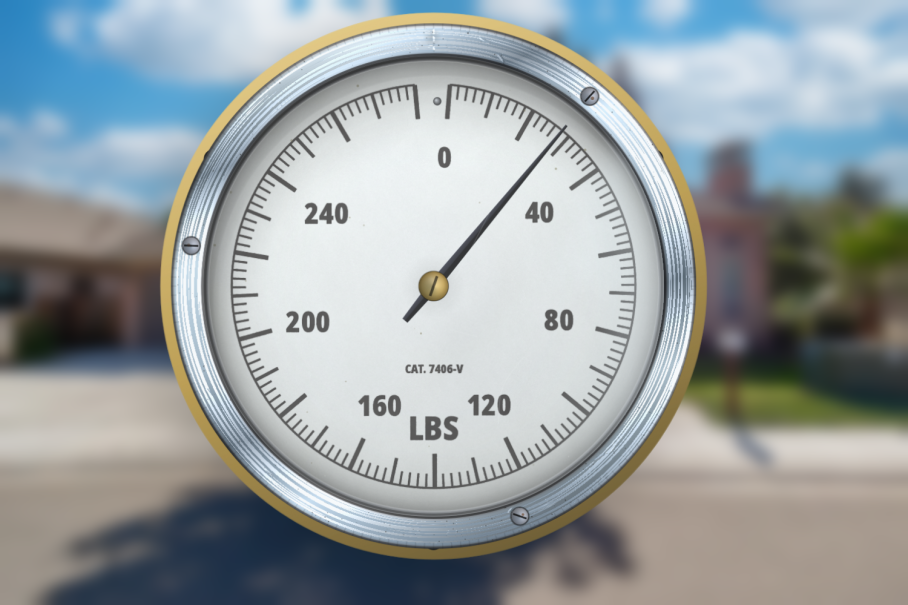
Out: value=28 unit=lb
